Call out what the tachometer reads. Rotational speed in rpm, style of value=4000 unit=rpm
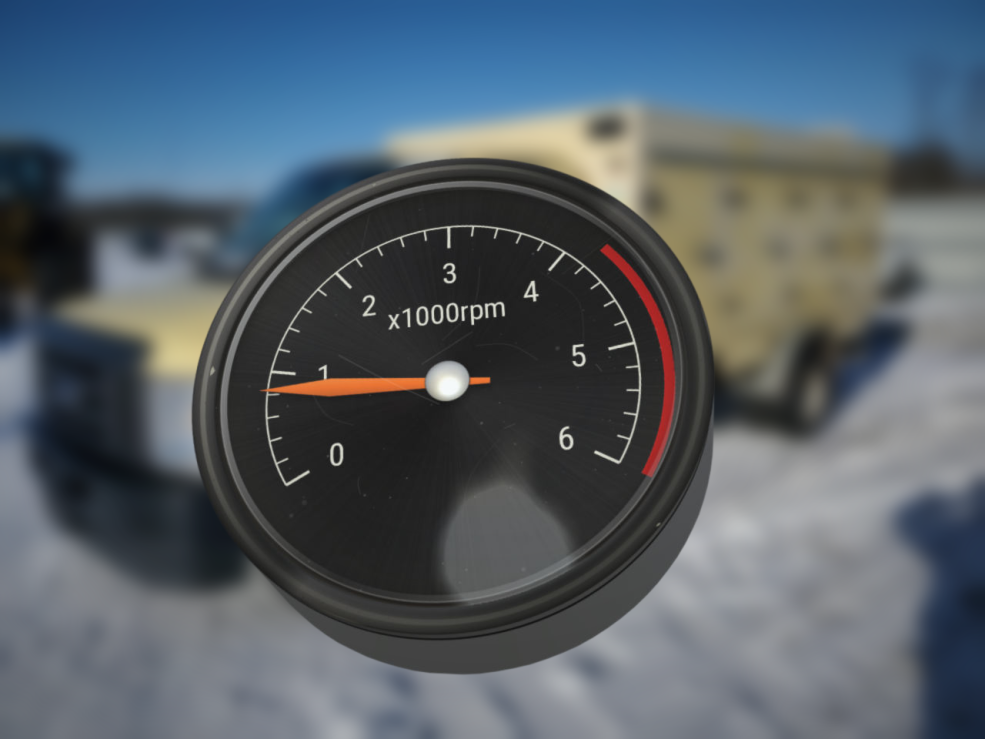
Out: value=800 unit=rpm
